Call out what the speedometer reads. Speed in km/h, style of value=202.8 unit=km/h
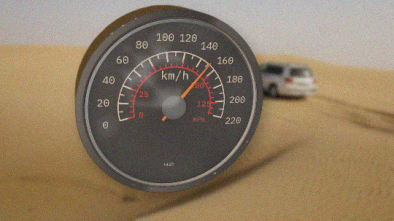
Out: value=150 unit=km/h
